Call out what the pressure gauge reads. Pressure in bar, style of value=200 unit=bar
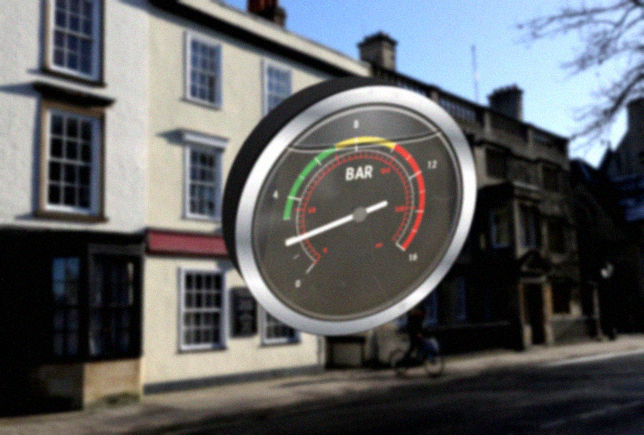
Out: value=2 unit=bar
